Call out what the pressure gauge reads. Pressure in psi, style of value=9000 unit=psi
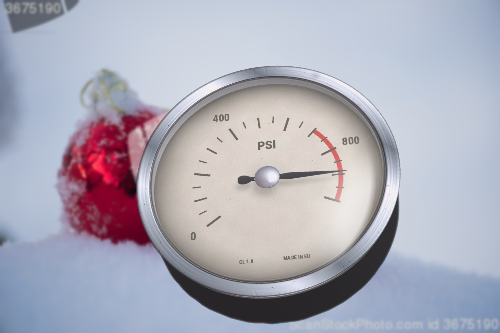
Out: value=900 unit=psi
